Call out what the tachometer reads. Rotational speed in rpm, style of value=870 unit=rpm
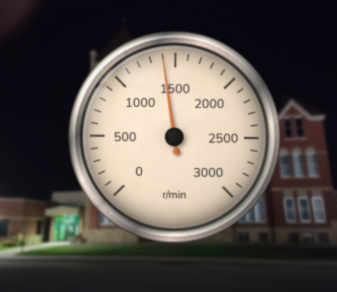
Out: value=1400 unit=rpm
